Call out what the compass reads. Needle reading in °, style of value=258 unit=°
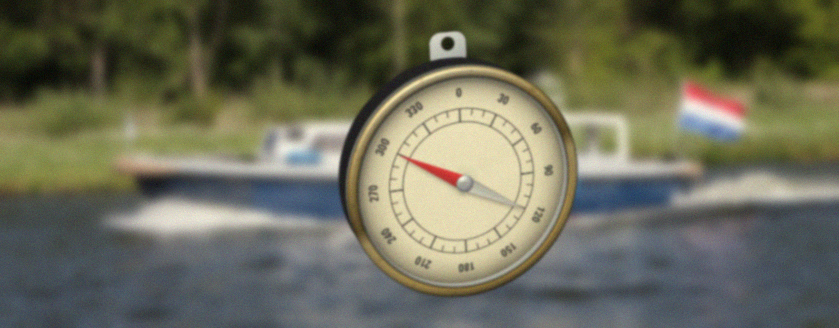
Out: value=300 unit=°
